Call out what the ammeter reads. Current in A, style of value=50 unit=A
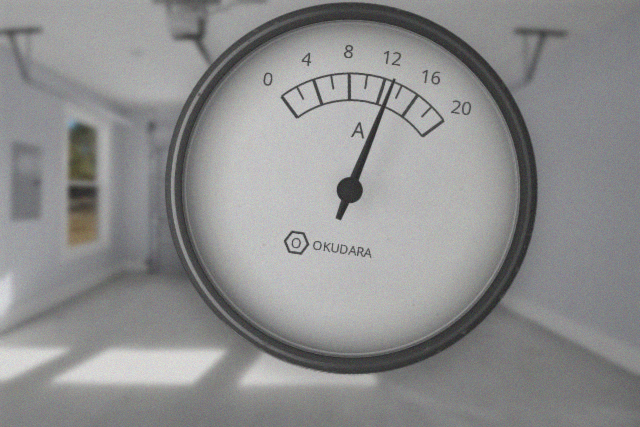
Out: value=13 unit=A
